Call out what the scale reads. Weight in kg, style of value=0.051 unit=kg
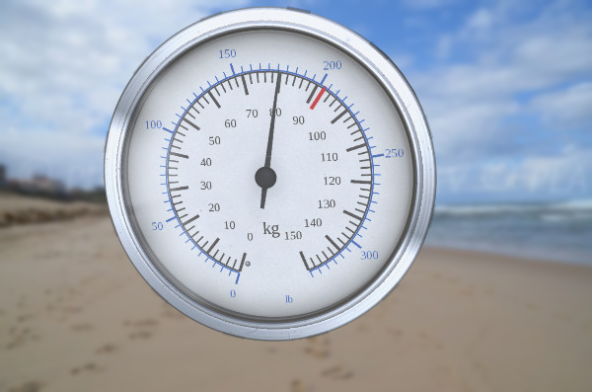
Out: value=80 unit=kg
